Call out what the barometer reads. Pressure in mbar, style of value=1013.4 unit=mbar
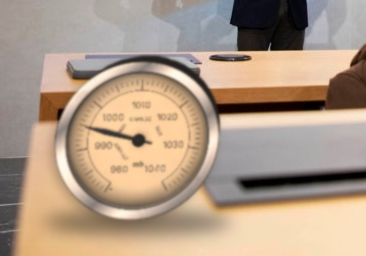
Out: value=995 unit=mbar
